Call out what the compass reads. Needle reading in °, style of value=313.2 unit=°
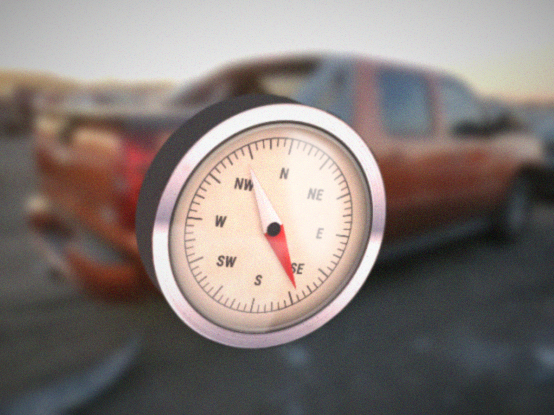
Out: value=145 unit=°
